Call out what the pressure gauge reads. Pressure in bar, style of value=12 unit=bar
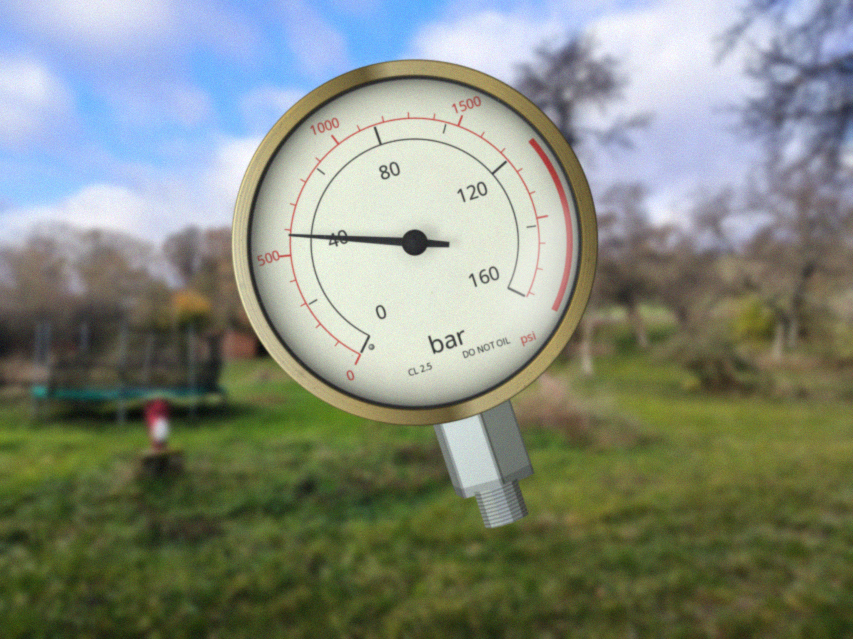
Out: value=40 unit=bar
